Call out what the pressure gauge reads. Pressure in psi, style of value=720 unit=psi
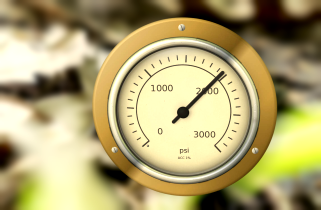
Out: value=1950 unit=psi
